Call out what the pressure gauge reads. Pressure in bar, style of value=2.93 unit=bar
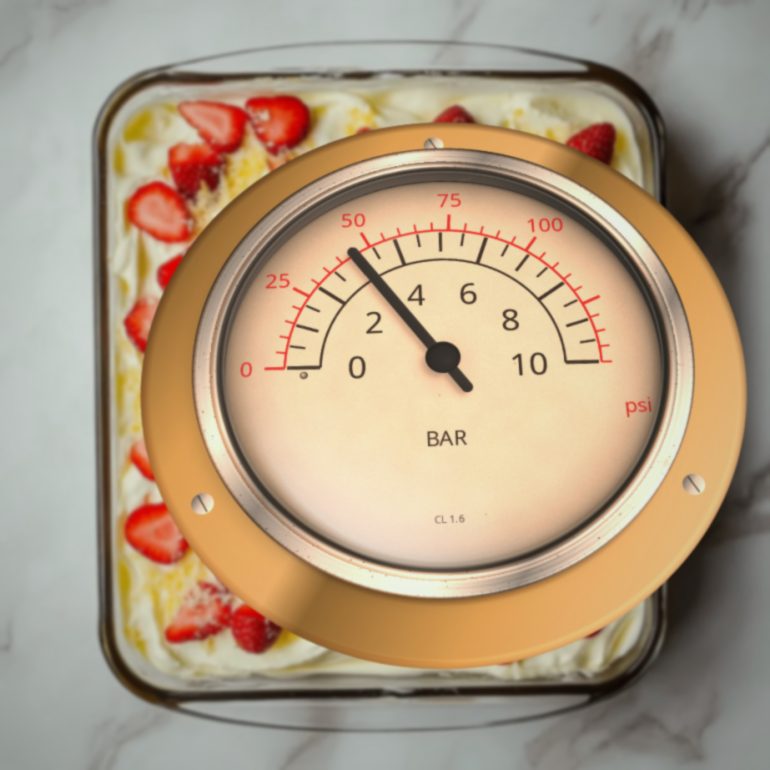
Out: value=3 unit=bar
